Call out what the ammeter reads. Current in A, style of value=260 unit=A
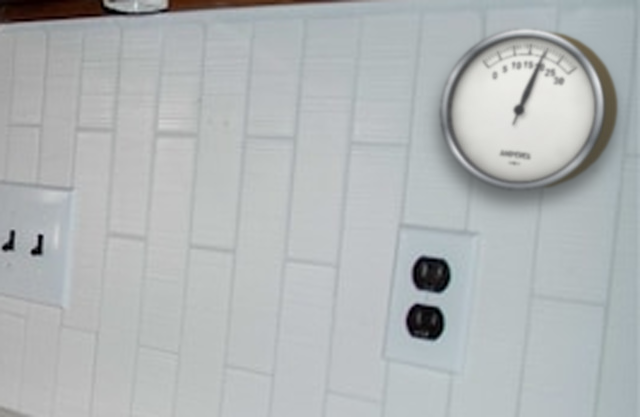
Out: value=20 unit=A
